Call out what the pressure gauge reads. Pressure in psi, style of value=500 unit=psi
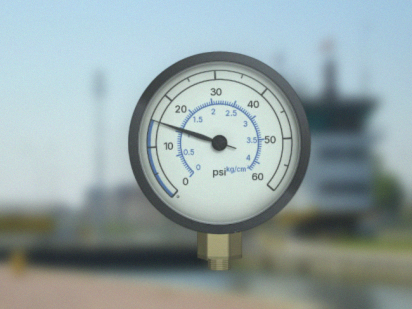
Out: value=15 unit=psi
